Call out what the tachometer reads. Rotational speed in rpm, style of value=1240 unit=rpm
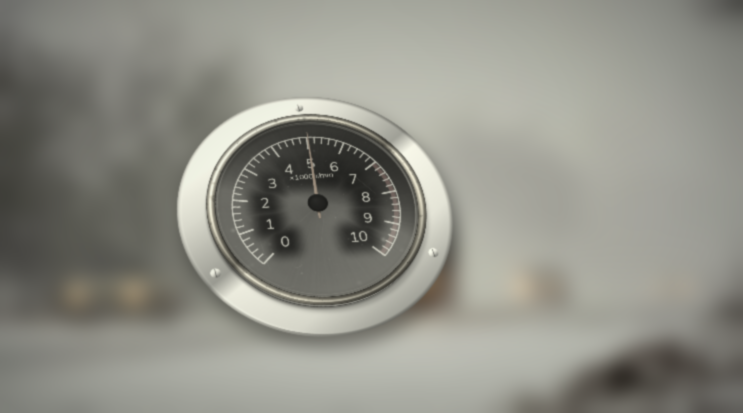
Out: value=5000 unit=rpm
